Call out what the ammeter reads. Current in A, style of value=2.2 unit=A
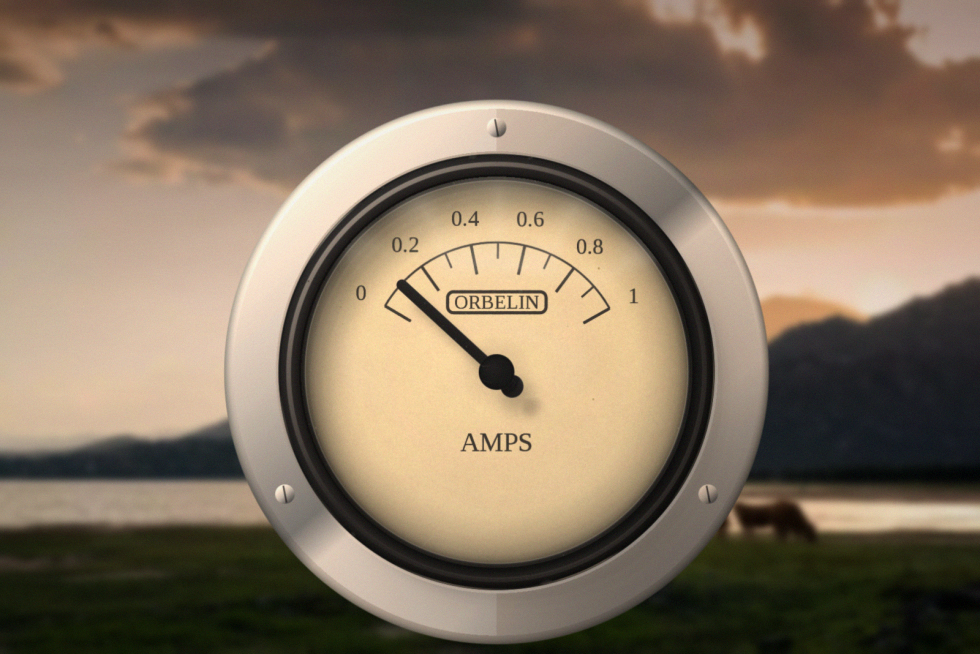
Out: value=0.1 unit=A
